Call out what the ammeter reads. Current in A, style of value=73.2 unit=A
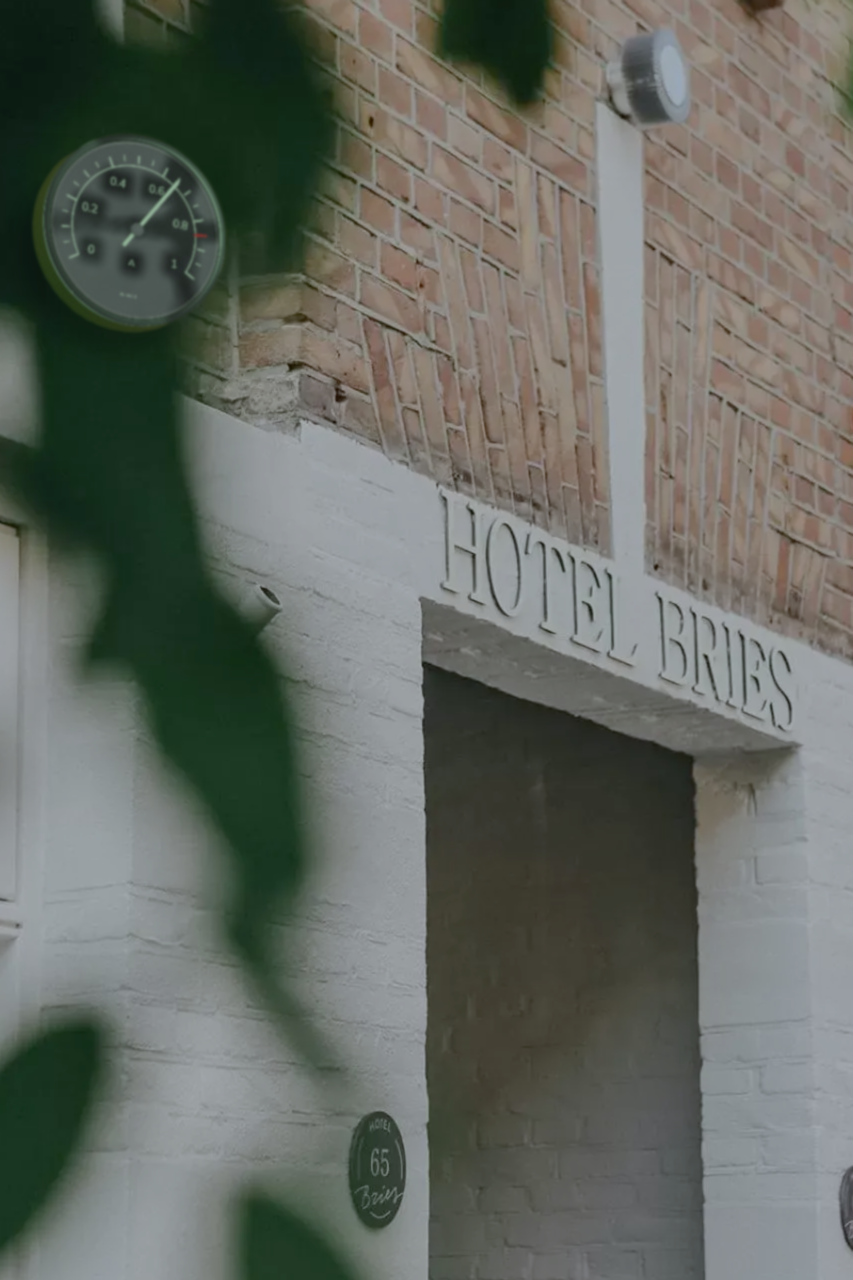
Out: value=0.65 unit=A
